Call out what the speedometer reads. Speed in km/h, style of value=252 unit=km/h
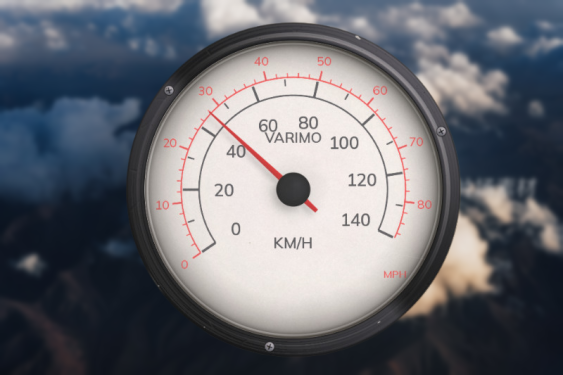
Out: value=45 unit=km/h
